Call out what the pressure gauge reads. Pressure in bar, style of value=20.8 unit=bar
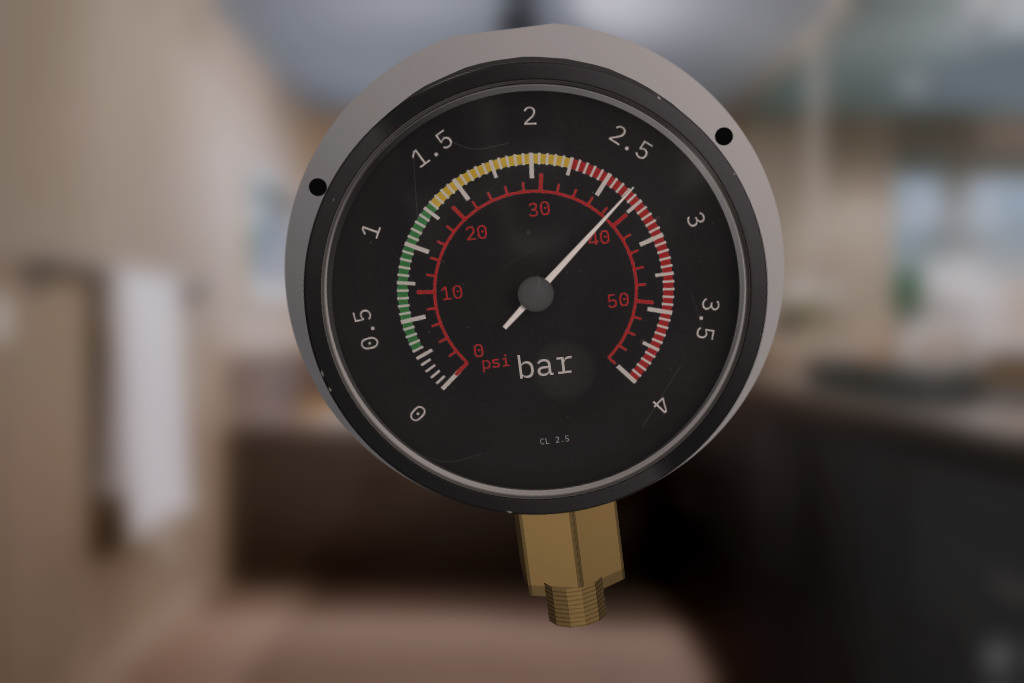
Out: value=2.65 unit=bar
